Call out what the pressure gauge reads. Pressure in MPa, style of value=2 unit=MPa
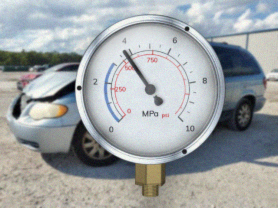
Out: value=3.75 unit=MPa
